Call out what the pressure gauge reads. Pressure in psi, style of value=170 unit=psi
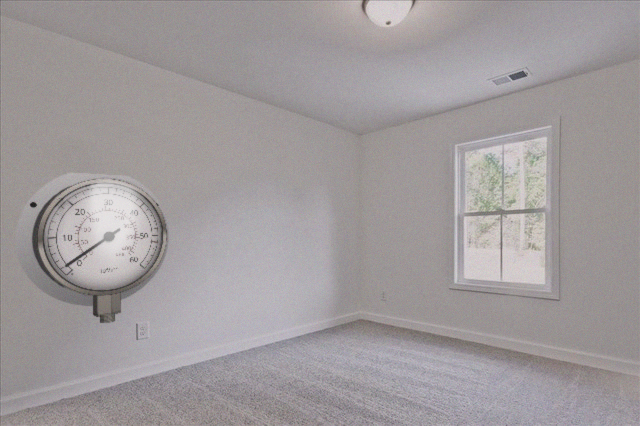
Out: value=2 unit=psi
